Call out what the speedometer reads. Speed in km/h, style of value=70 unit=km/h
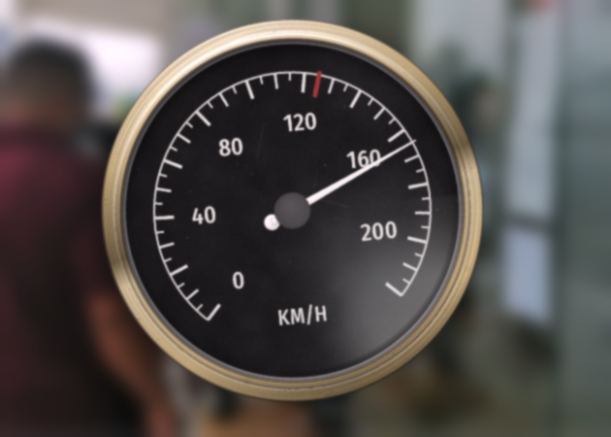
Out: value=165 unit=km/h
